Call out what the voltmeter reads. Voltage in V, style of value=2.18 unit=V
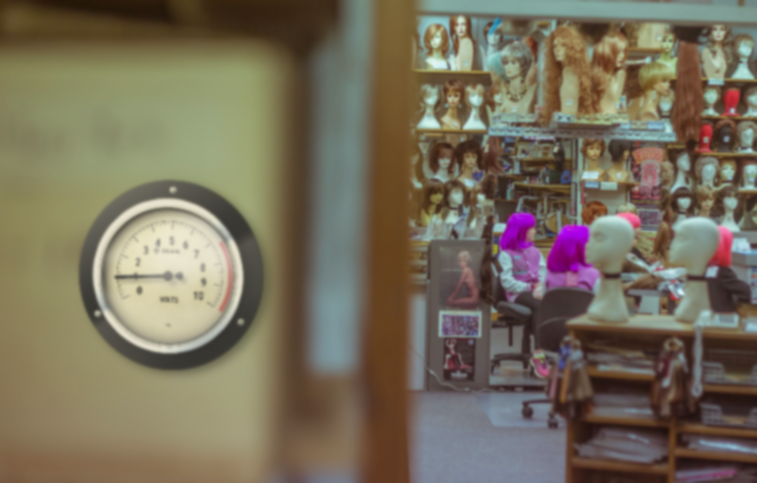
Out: value=1 unit=V
